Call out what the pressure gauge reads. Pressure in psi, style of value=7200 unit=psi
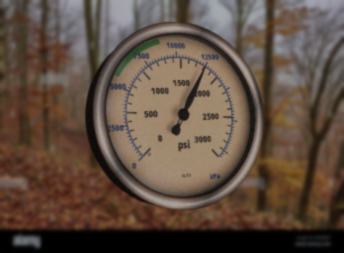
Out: value=1800 unit=psi
